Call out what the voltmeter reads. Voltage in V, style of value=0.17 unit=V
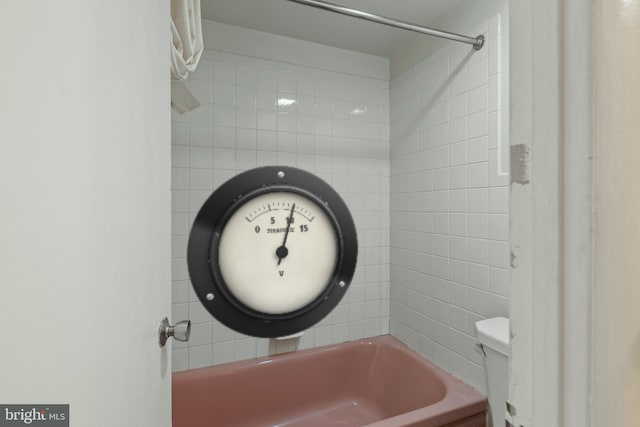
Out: value=10 unit=V
